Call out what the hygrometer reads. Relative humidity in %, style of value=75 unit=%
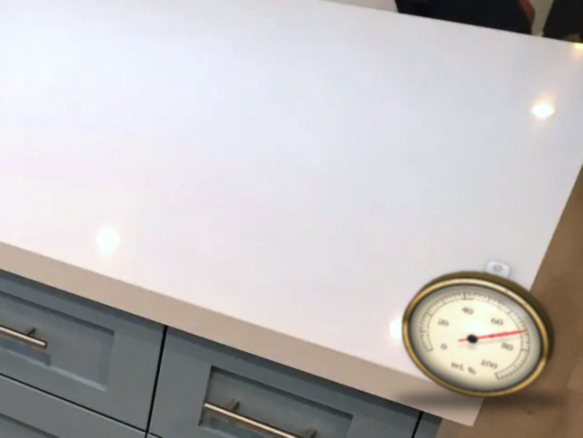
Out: value=70 unit=%
